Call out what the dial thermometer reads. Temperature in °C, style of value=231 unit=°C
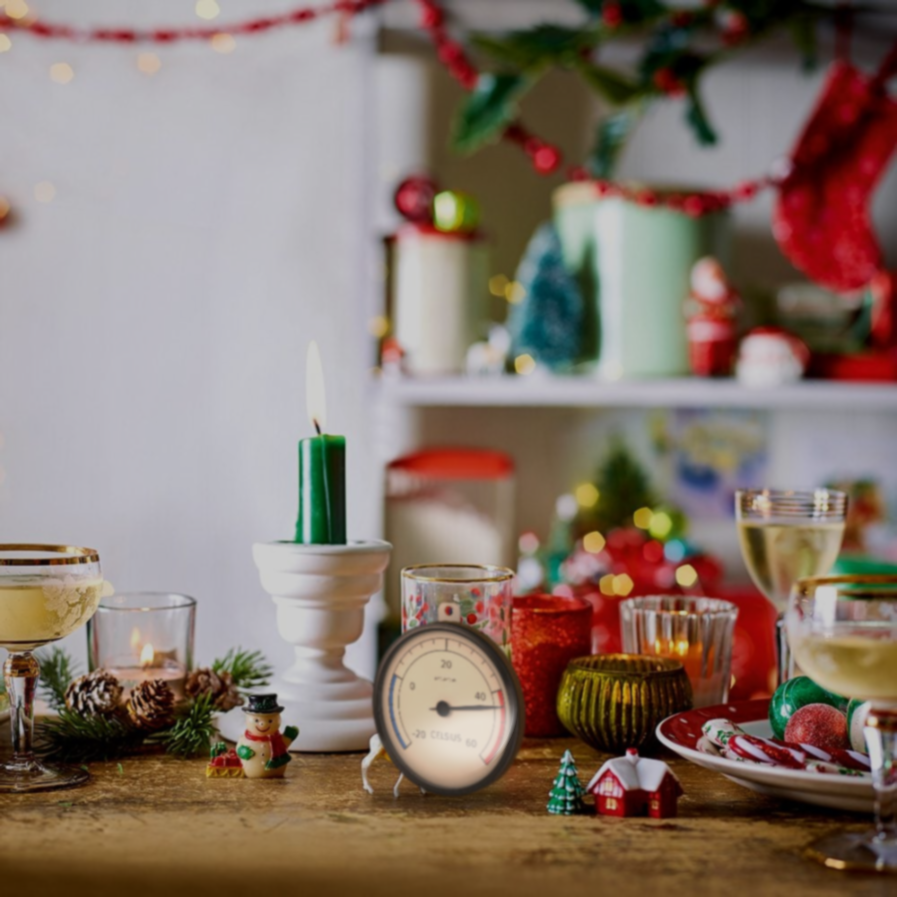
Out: value=44 unit=°C
